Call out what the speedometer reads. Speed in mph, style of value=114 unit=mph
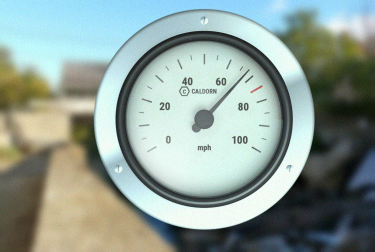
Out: value=67.5 unit=mph
